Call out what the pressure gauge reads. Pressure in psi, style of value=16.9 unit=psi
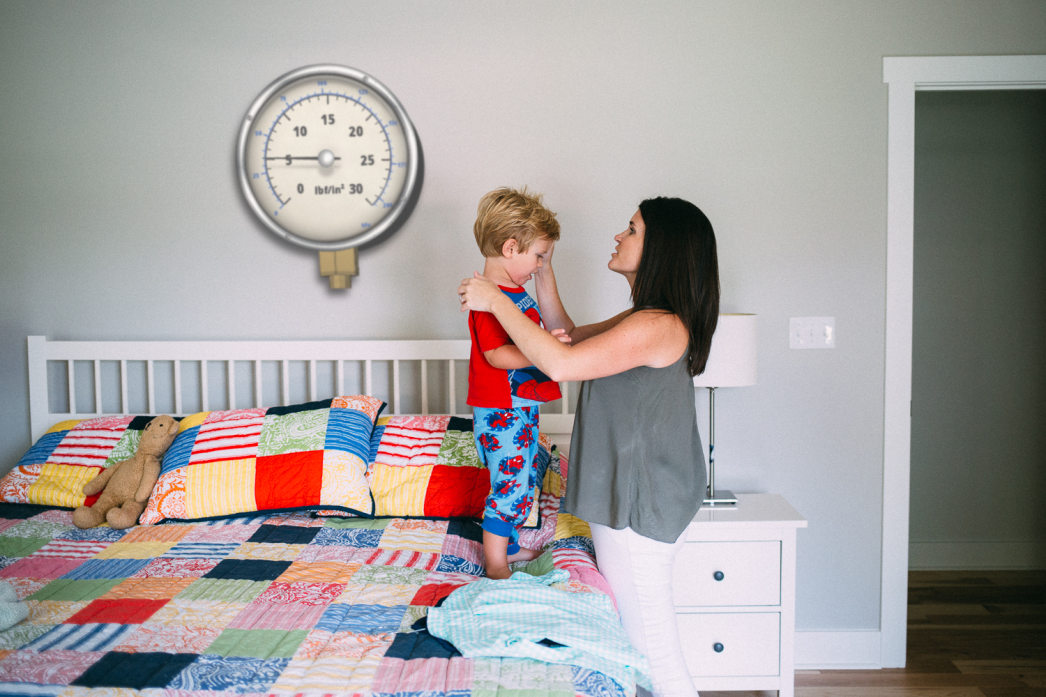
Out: value=5 unit=psi
